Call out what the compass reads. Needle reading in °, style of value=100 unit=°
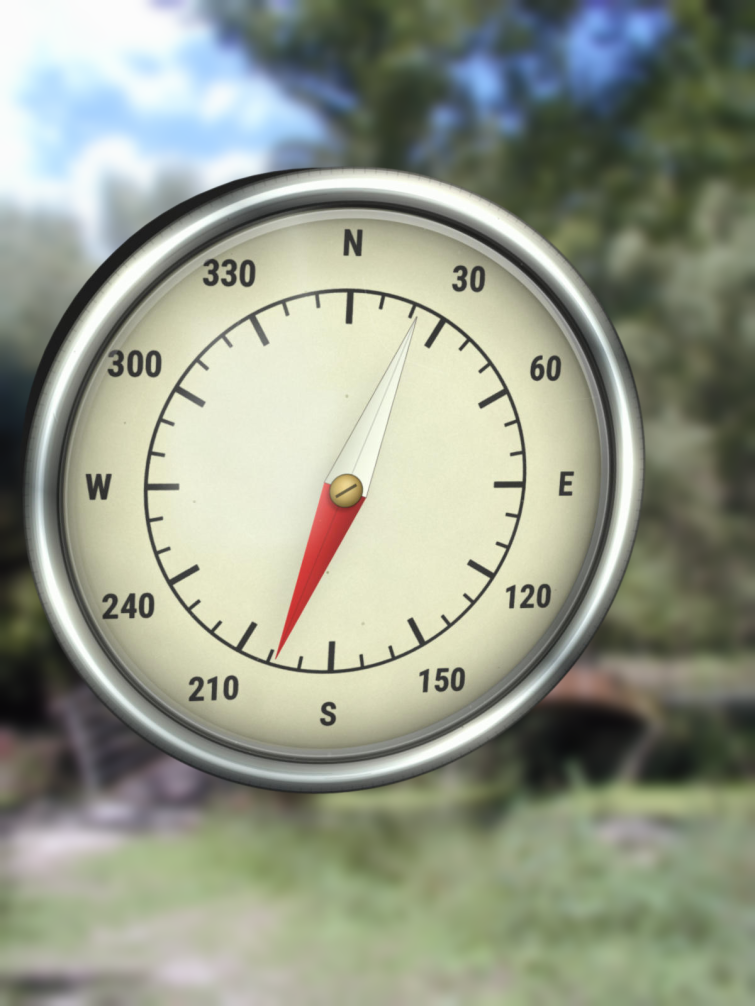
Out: value=200 unit=°
